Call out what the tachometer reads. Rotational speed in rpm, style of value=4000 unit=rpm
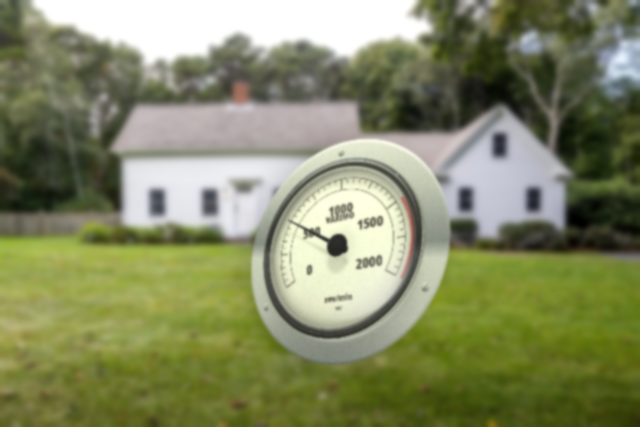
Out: value=500 unit=rpm
